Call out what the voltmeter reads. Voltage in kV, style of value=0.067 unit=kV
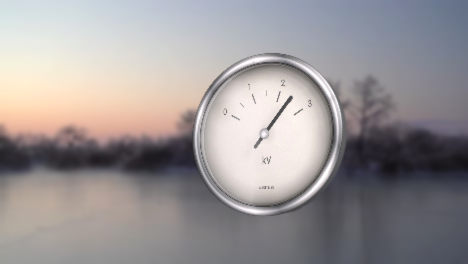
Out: value=2.5 unit=kV
